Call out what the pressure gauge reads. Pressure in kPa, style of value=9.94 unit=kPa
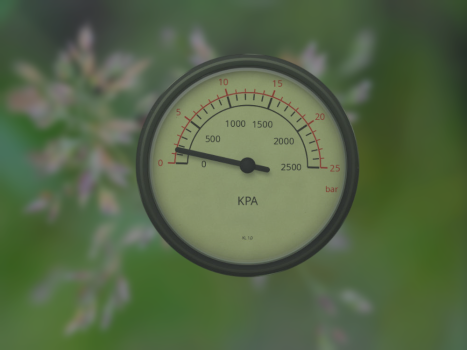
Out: value=150 unit=kPa
